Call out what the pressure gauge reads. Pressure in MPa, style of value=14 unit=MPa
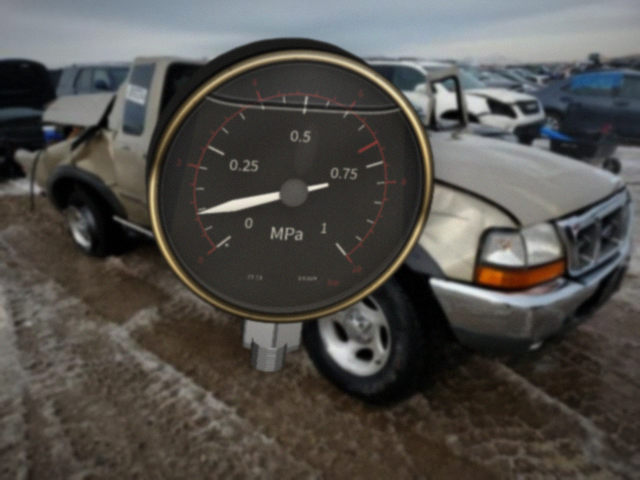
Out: value=0.1 unit=MPa
